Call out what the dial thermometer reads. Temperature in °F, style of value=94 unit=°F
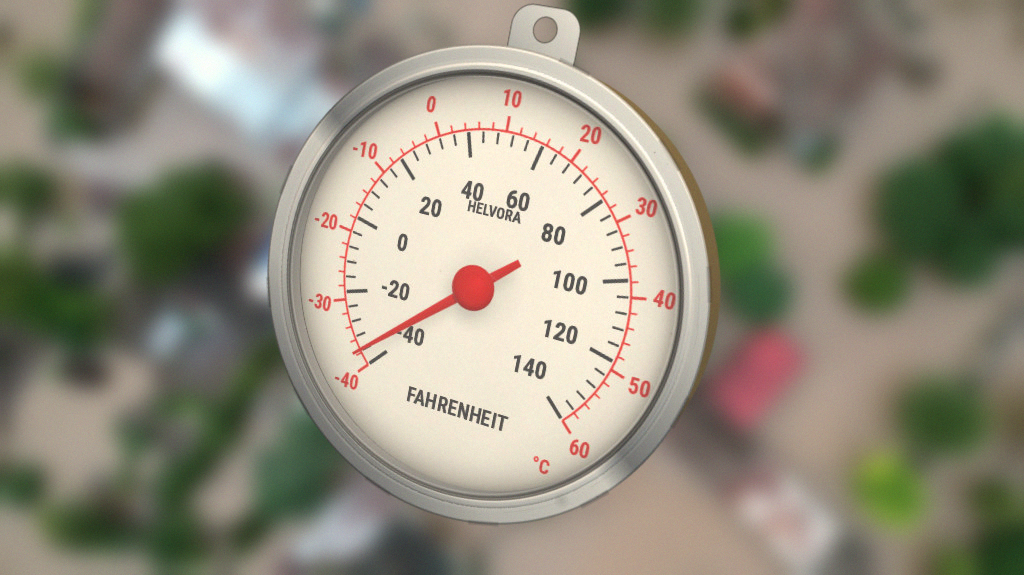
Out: value=-36 unit=°F
